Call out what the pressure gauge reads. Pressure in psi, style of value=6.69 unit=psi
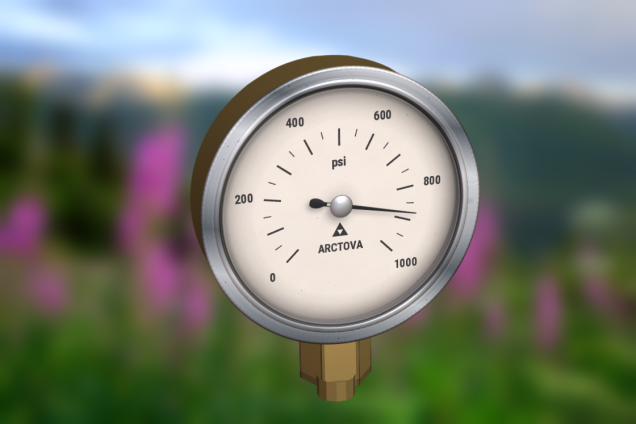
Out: value=875 unit=psi
